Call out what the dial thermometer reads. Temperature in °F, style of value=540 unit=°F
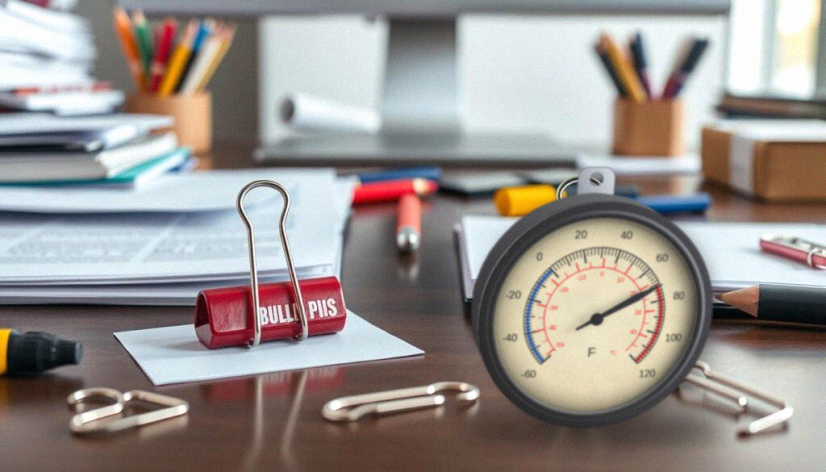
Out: value=70 unit=°F
